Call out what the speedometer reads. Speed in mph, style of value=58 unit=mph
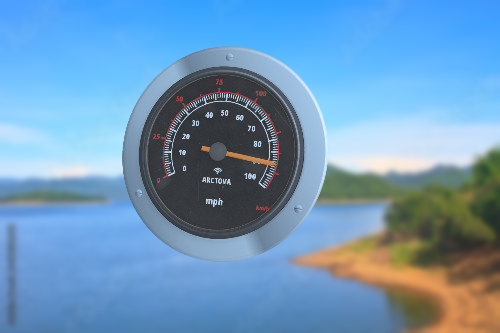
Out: value=90 unit=mph
